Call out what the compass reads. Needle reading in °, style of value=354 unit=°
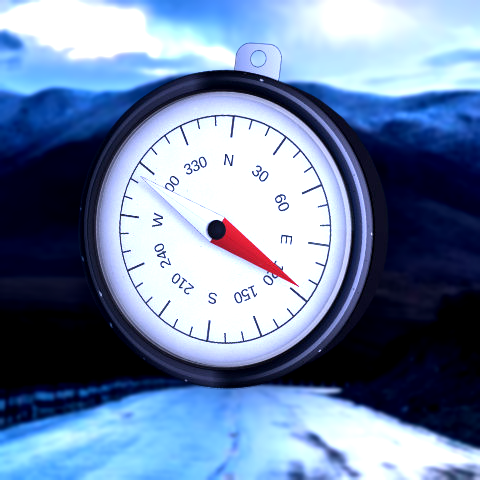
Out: value=115 unit=°
